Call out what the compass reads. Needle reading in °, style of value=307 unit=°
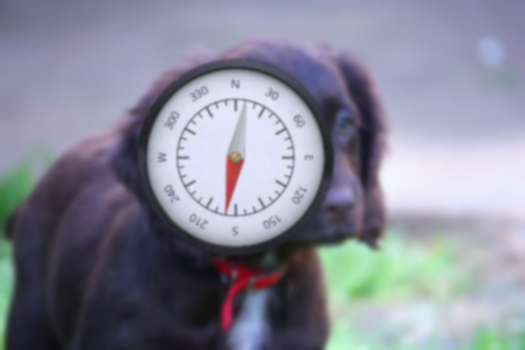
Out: value=190 unit=°
